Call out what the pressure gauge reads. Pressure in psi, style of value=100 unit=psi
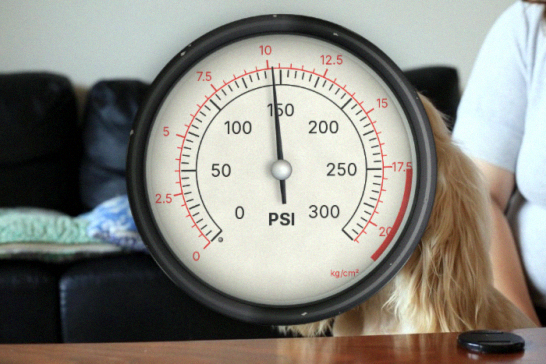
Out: value=145 unit=psi
